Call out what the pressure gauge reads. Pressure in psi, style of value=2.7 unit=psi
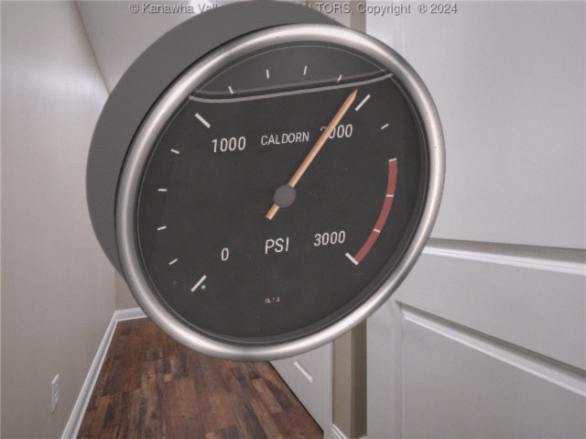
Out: value=1900 unit=psi
